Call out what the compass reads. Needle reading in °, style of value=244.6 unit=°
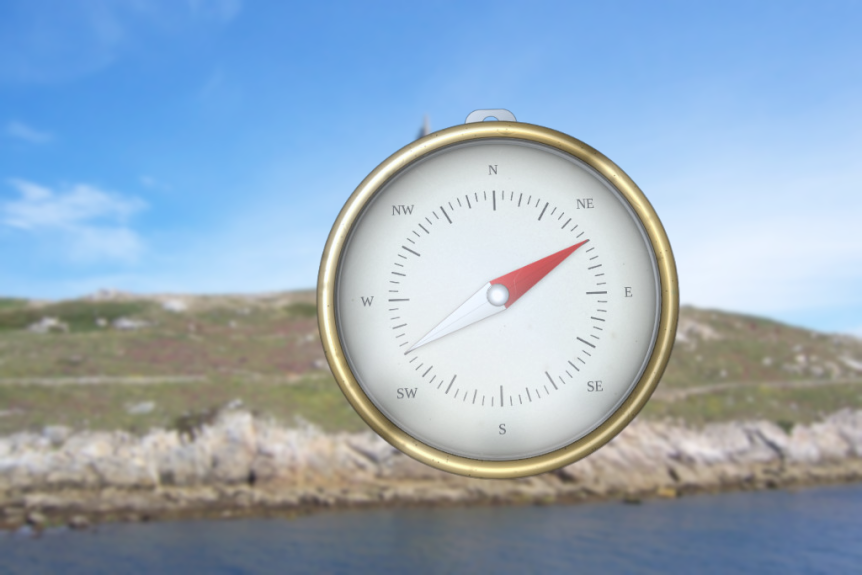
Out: value=60 unit=°
